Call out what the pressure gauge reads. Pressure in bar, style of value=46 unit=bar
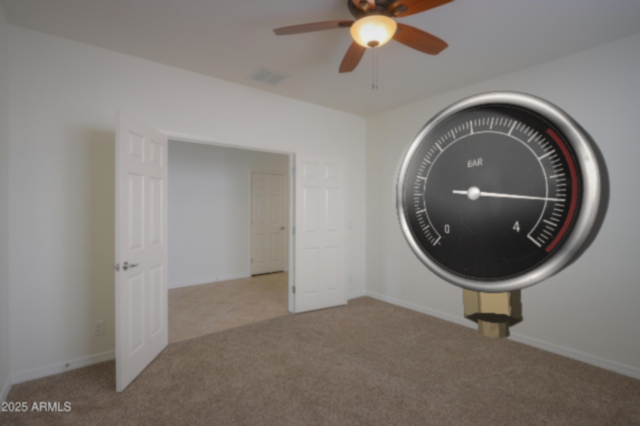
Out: value=3.5 unit=bar
